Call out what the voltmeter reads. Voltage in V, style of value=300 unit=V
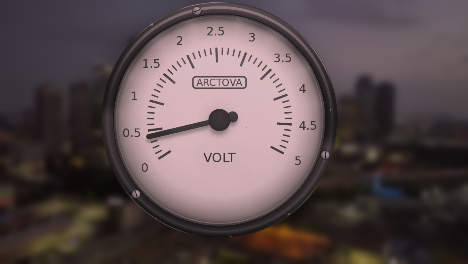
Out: value=0.4 unit=V
